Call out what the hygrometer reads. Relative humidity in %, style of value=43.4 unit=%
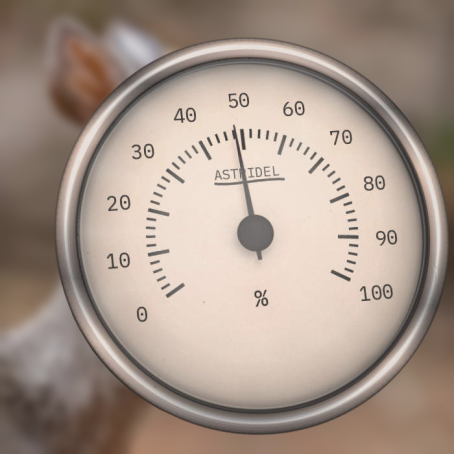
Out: value=48 unit=%
